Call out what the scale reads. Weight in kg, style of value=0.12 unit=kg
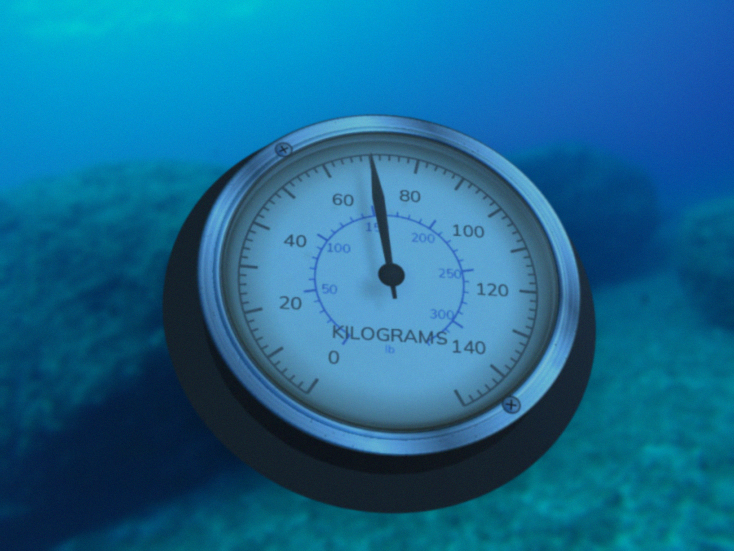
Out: value=70 unit=kg
